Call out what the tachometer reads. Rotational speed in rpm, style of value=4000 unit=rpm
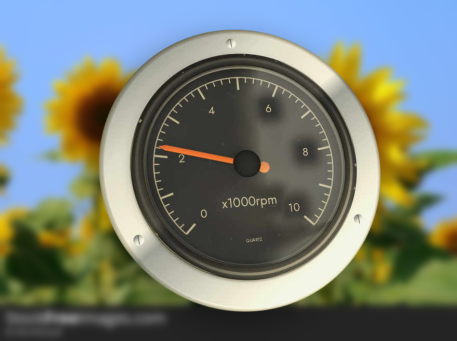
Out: value=2200 unit=rpm
